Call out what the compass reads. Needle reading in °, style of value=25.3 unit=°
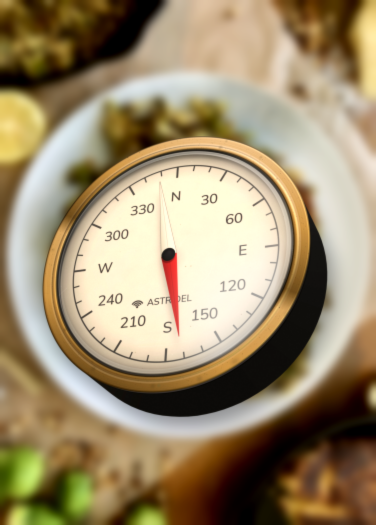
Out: value=170 unit=°
